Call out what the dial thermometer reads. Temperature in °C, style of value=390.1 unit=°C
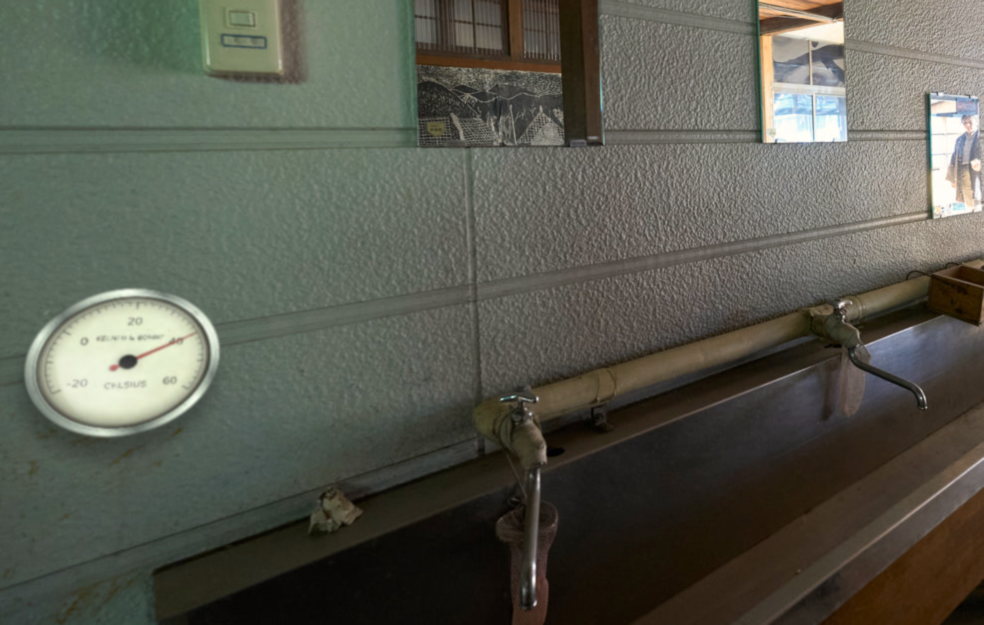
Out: value=40 unit=°C
